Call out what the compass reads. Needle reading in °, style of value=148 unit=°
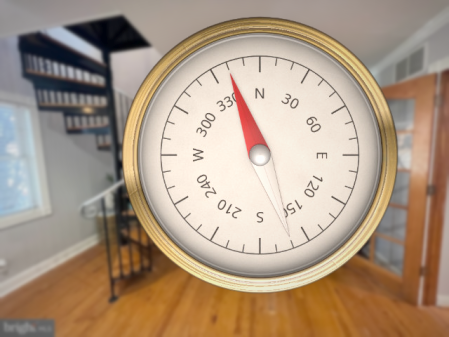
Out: value=340 unit=°
